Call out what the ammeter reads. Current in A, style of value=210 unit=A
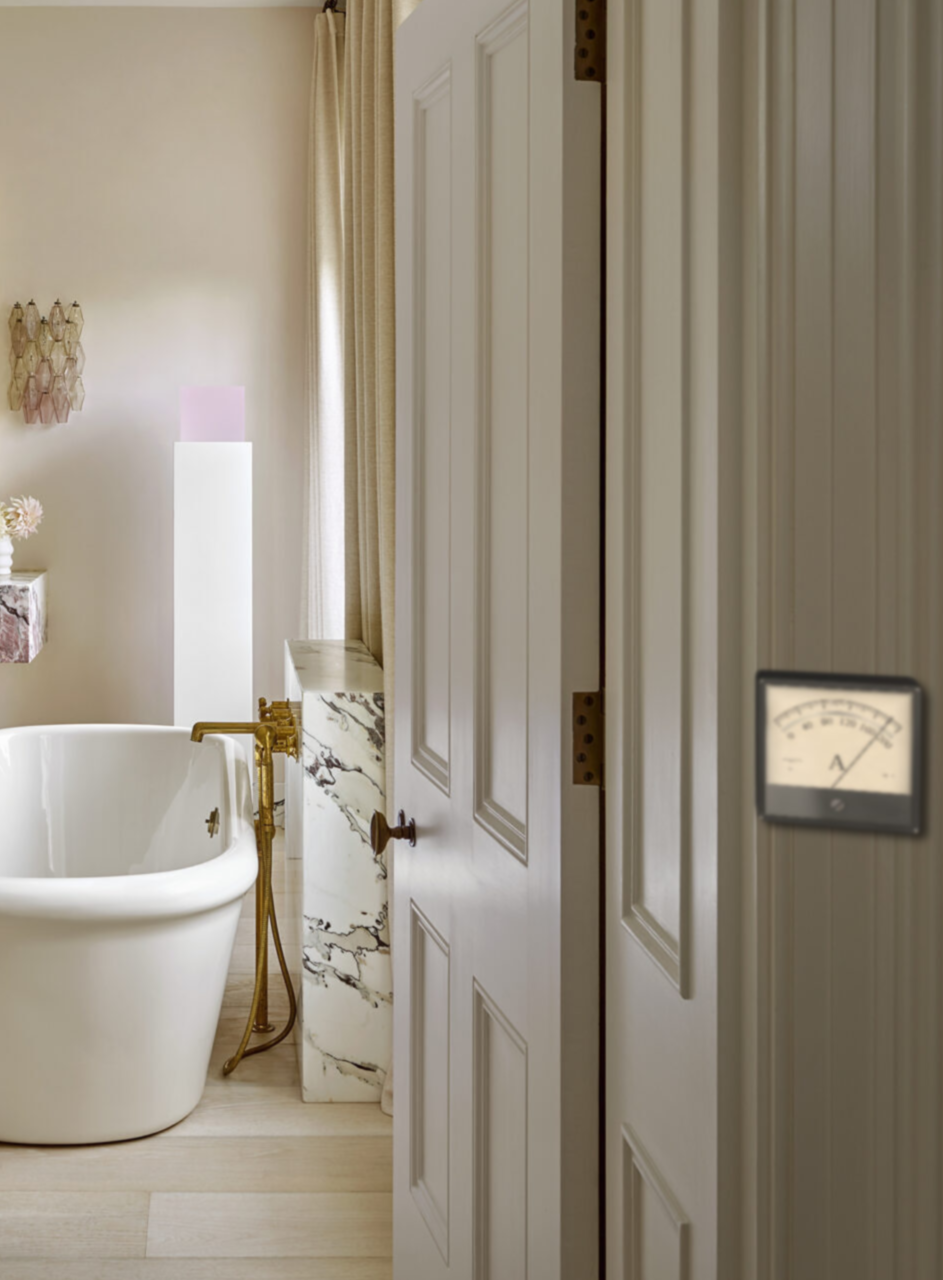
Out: value=180 unit=A
